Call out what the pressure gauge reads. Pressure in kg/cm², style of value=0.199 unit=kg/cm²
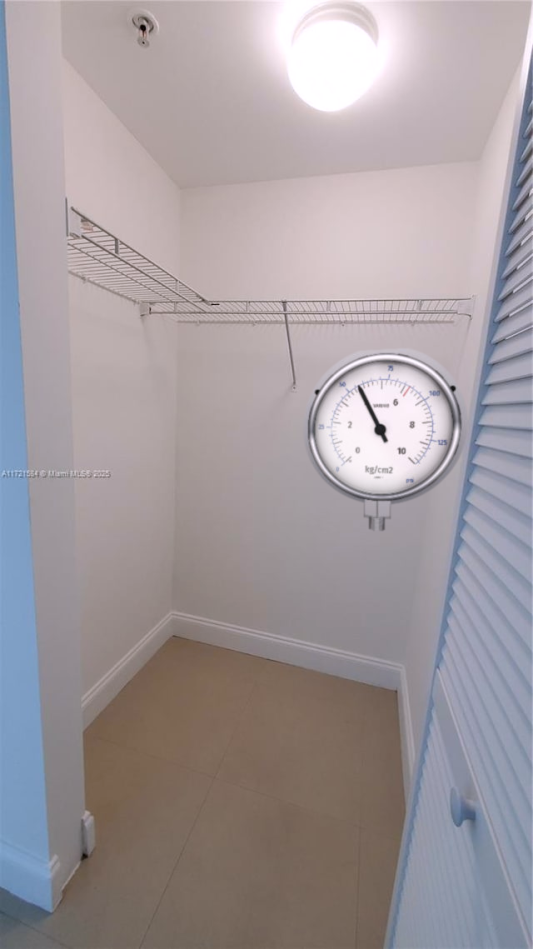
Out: value=4 unit=kg/cm²
